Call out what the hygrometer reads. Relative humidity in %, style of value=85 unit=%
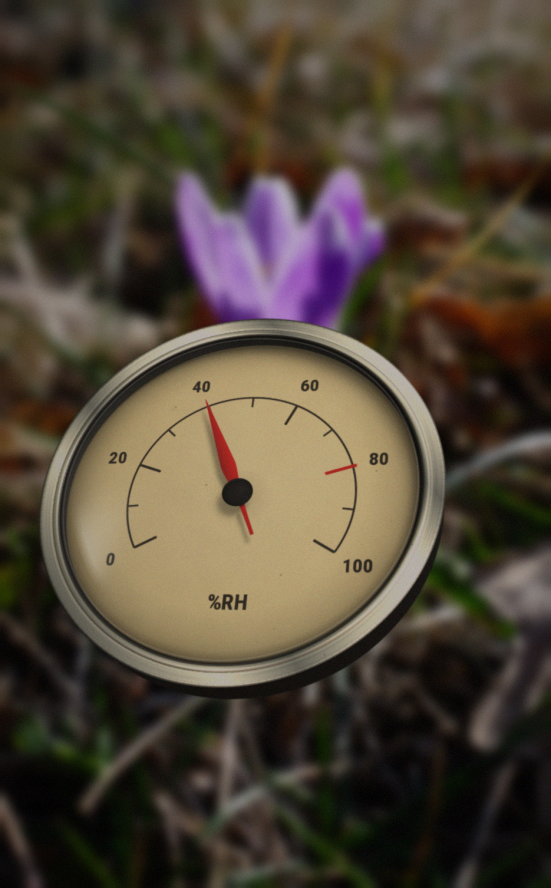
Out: value=40 unit=%
